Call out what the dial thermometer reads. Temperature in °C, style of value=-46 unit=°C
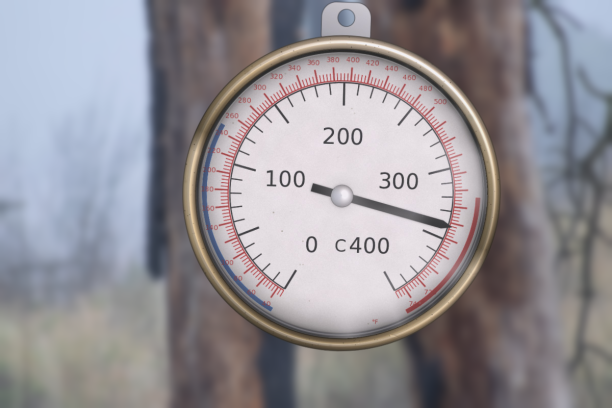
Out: value=340 unit=°C
